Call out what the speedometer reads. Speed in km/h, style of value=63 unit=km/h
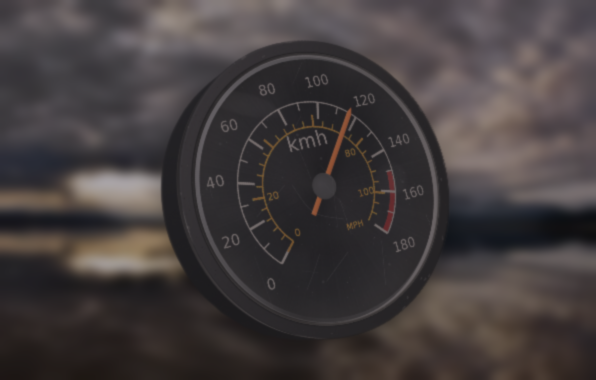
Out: value=115 unit=km/h
